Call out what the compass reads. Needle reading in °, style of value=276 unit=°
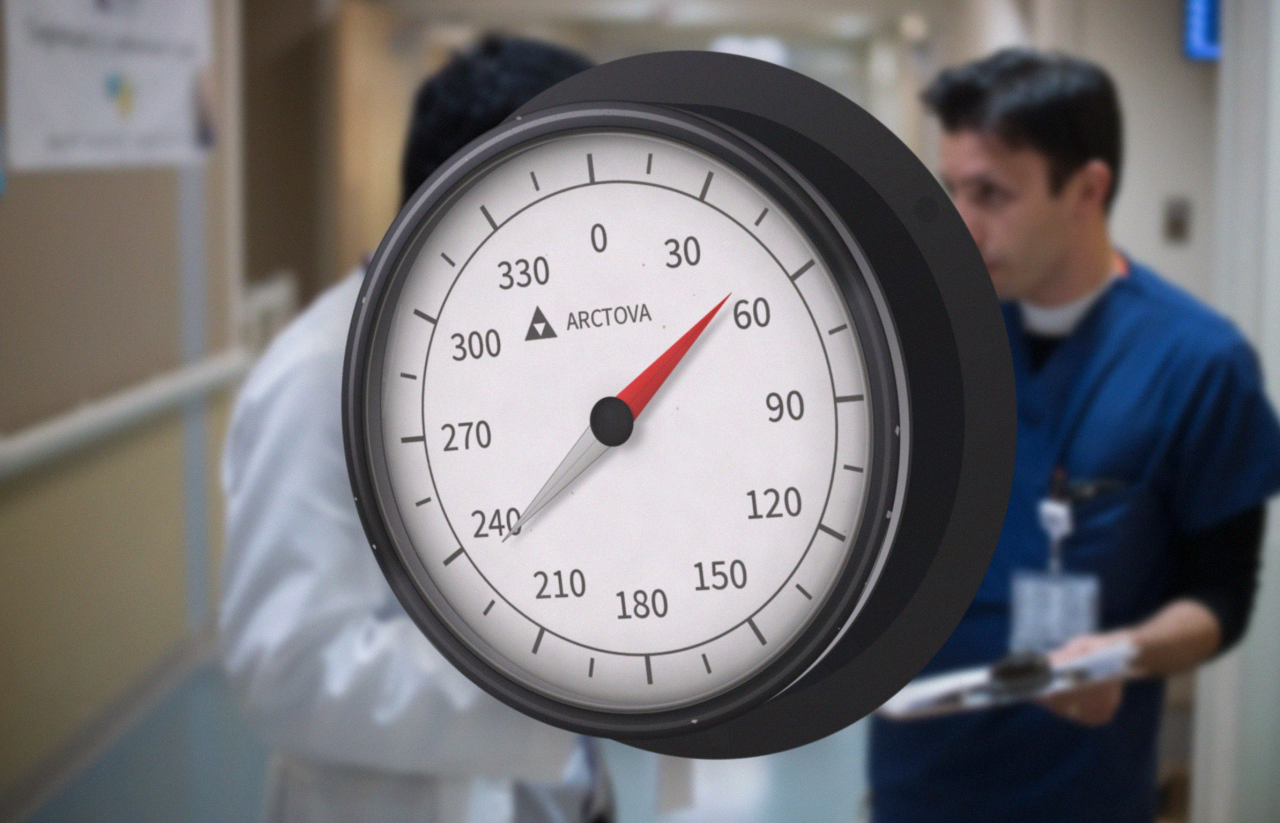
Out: value=52.5 unit=°
